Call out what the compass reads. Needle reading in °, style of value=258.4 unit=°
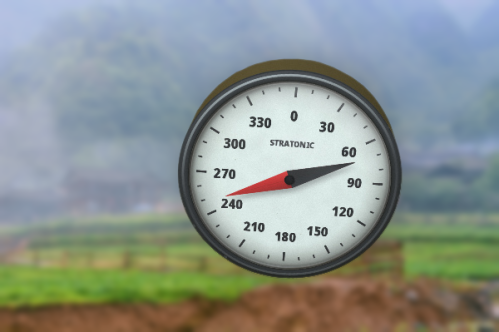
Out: value=250 unit=°
